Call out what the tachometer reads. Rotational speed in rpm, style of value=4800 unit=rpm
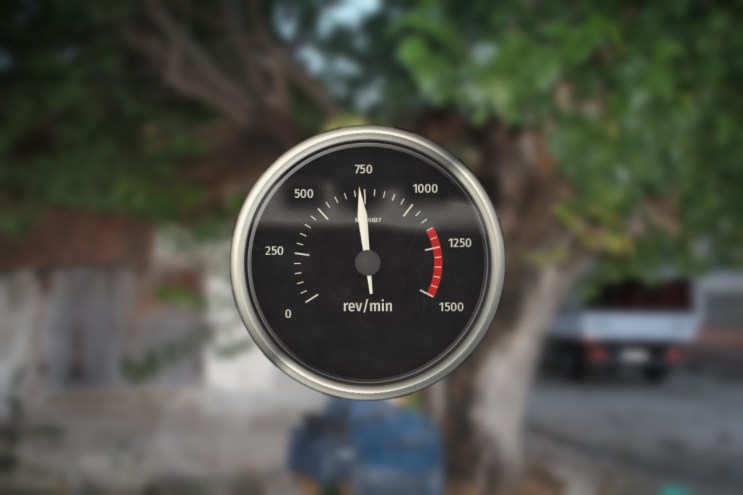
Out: value=725 unit=rpm
